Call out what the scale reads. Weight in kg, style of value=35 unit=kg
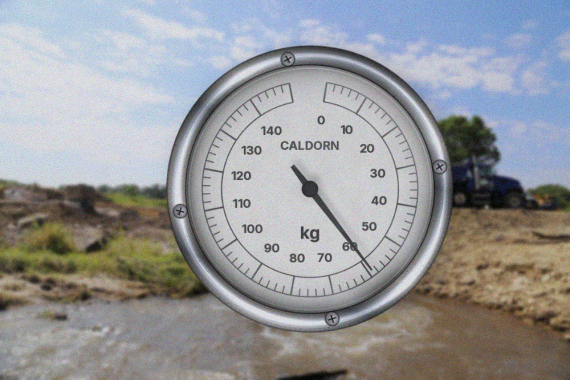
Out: value=59 unit=kg
